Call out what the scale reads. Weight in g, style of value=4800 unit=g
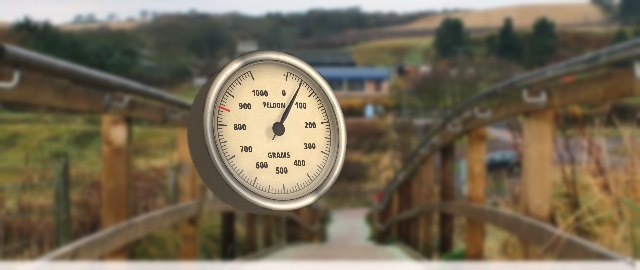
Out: value=50 unit=g
